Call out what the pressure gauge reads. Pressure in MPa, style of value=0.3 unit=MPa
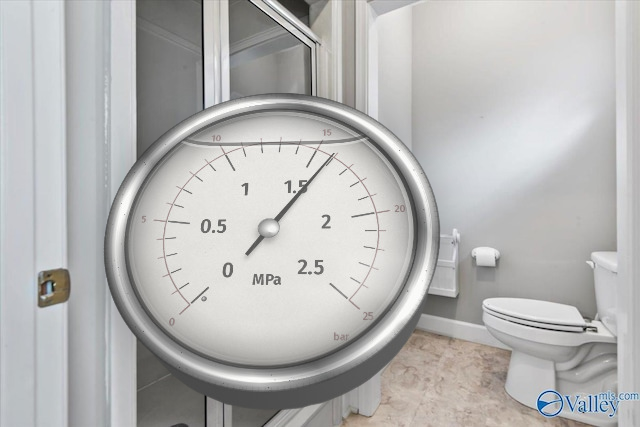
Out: value=1.6 unit=MPa
